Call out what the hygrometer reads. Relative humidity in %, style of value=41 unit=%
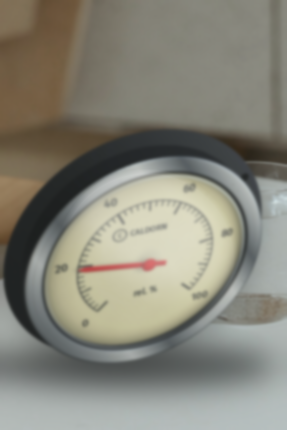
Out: value=20 unit=%
